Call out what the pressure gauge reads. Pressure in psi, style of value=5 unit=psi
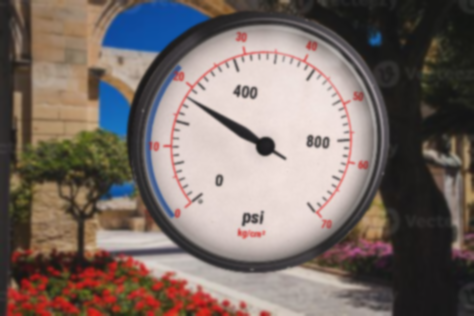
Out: value=260 unit=psi
